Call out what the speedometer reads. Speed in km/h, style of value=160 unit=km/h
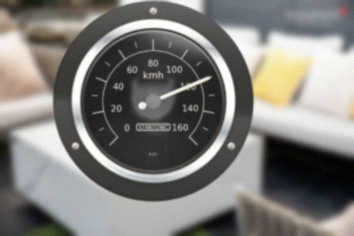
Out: value=120 unit=km/h
